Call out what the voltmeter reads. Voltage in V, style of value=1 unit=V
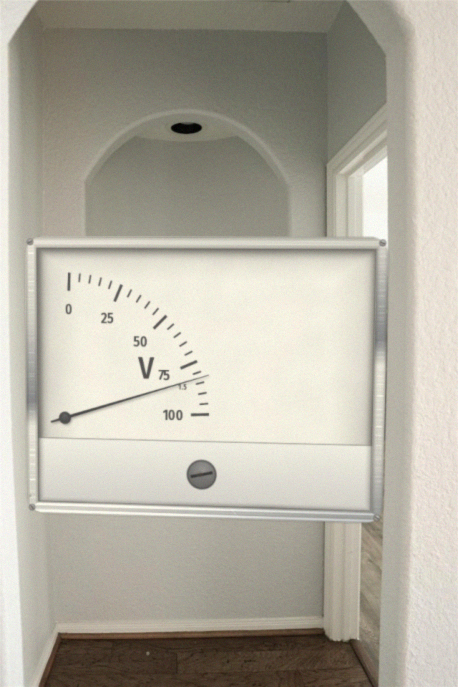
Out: value=82.5 unit=V
